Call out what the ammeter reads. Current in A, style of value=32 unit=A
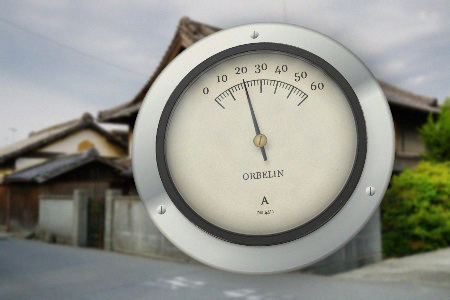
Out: value=20 unit=A
